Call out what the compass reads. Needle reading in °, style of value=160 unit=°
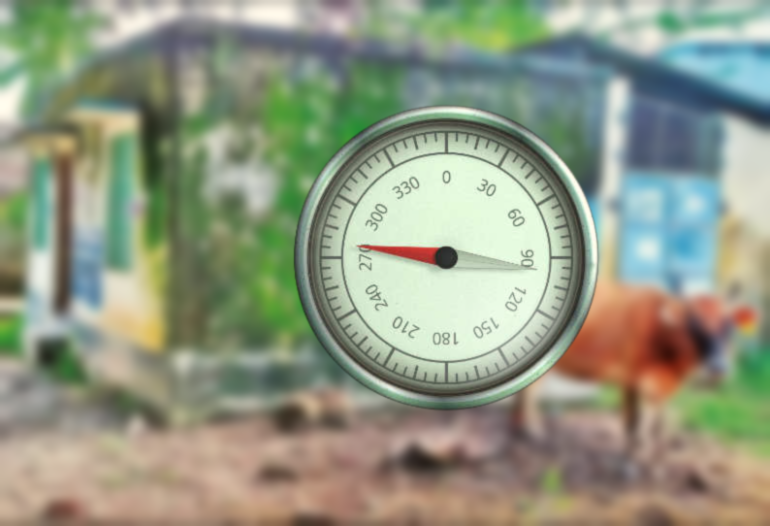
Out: value=277.5 unit=°
